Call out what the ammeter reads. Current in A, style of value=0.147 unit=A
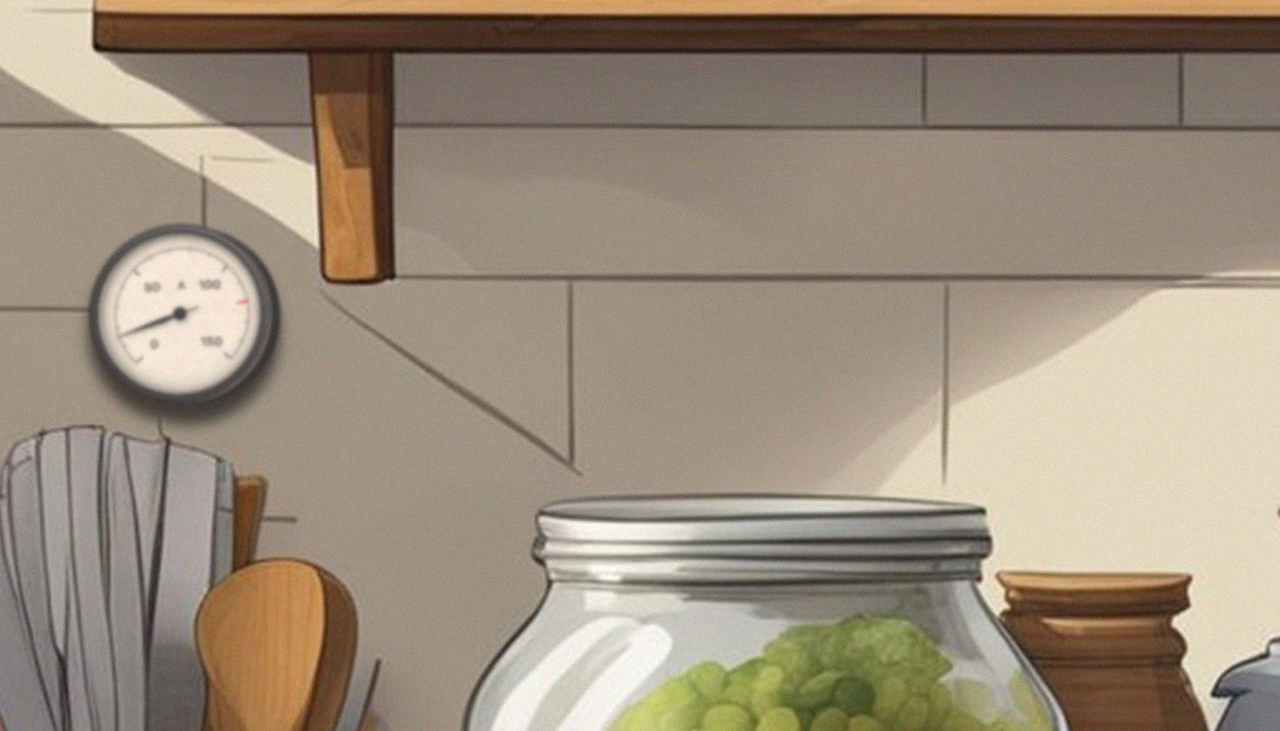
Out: value=15 unit=A
